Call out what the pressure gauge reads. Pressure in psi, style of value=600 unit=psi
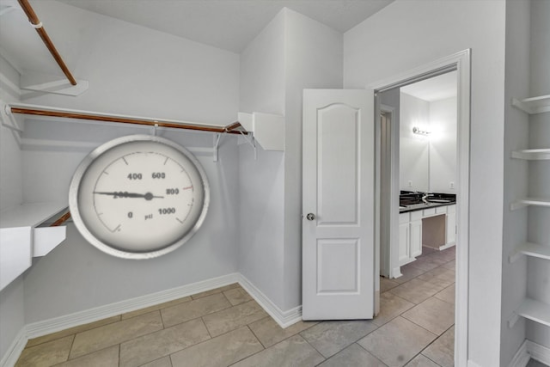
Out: value=200 unit=psi
